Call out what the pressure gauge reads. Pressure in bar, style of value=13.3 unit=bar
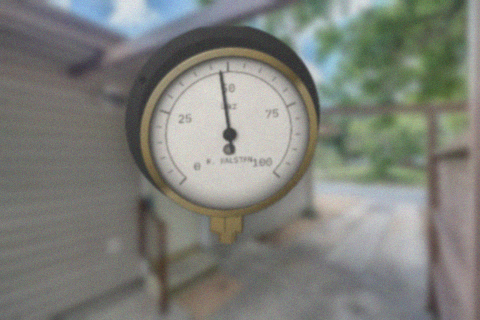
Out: value=47.5 unit=bar
